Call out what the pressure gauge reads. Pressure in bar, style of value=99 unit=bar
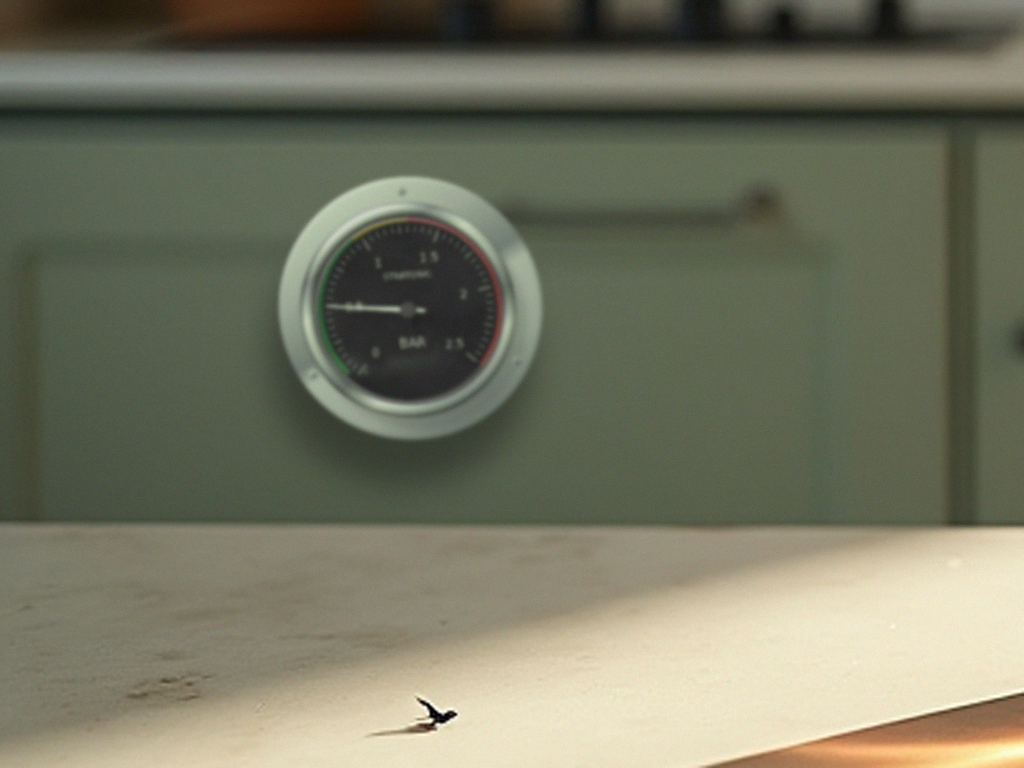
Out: value=0.5 unit=bar
